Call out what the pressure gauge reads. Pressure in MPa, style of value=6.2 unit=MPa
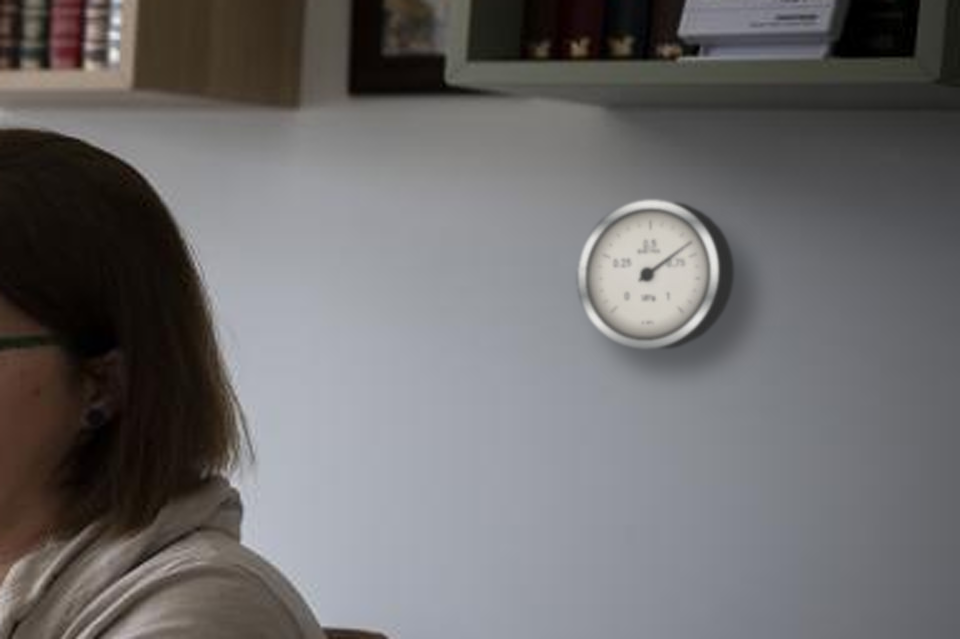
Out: value=0.7 unit=MPa
